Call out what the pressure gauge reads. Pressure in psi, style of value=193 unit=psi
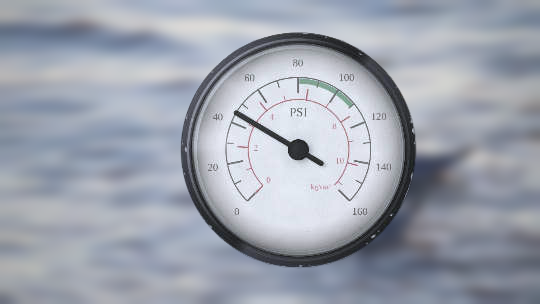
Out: value=45 unit=psi
